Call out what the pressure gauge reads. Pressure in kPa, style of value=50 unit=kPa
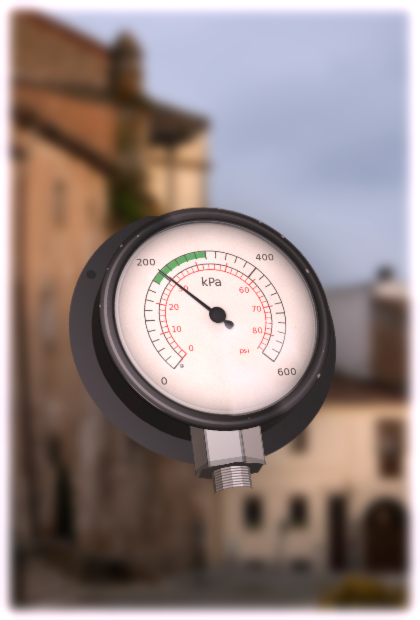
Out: value=200 unit=kPa
